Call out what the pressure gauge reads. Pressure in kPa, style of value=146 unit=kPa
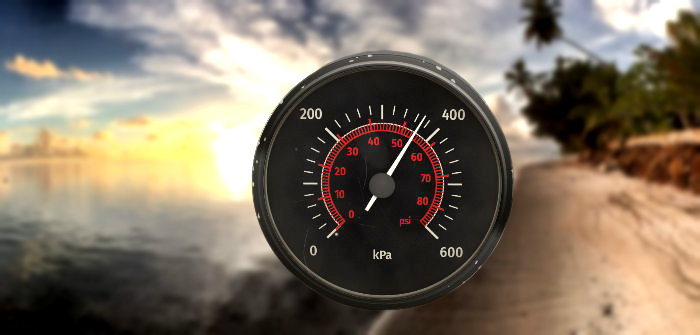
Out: value=370 unit=kPa
